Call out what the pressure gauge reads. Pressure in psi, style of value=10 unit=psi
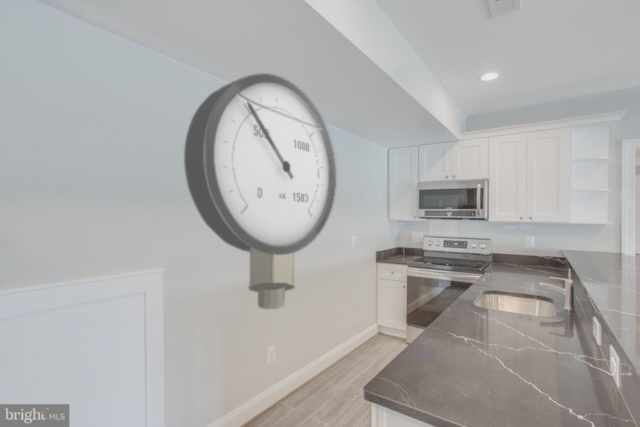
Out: value=500 unit=psi
